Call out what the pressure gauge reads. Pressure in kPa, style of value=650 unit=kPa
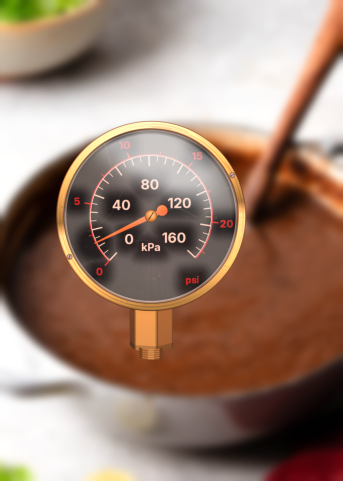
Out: value=12.5 unit=kPa
